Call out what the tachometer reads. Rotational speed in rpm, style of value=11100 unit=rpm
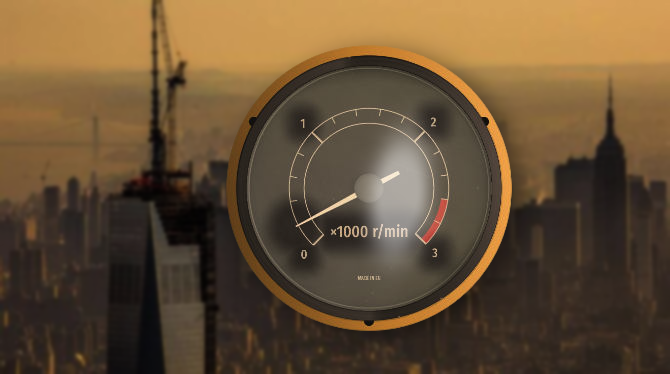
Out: value=200 unit=rpm
